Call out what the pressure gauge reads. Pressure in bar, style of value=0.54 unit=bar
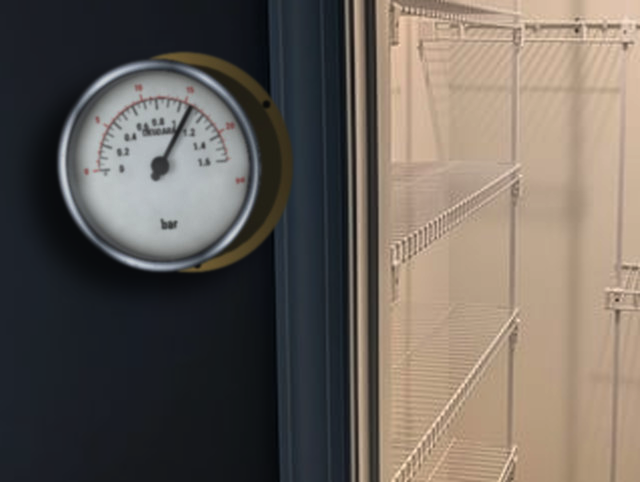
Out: value=1.1 unit=bar
